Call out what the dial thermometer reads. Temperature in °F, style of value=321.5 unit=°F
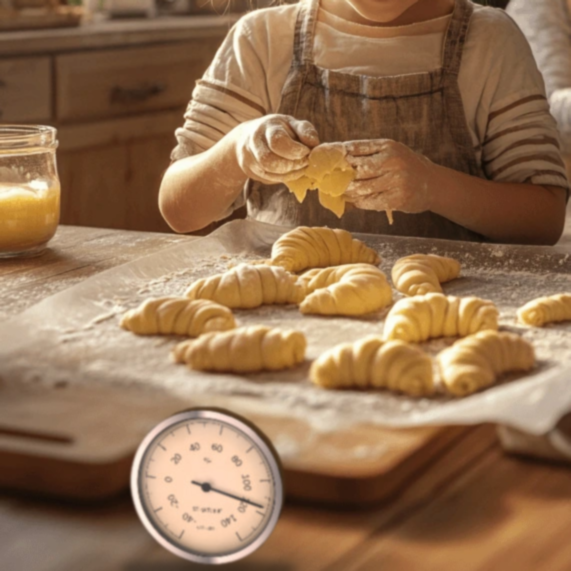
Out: value=115 unit=°F
